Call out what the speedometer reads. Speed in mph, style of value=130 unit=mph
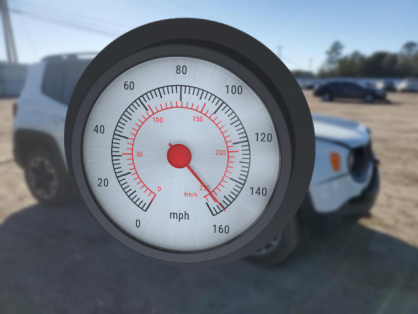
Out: value=154 unit=mph
